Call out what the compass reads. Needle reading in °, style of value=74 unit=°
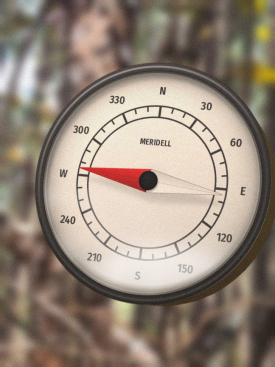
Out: value=275 unit=°
